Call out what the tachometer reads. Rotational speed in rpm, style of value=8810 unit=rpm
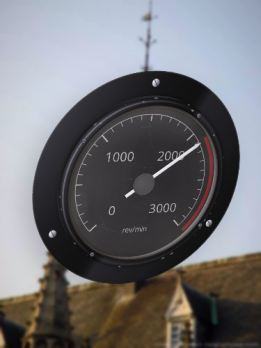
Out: value=2100 unit=rpm
